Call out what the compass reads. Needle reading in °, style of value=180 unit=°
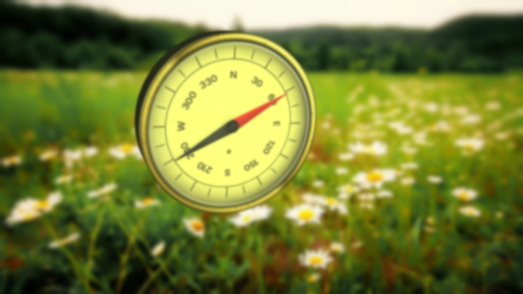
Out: value=60 unit=°
